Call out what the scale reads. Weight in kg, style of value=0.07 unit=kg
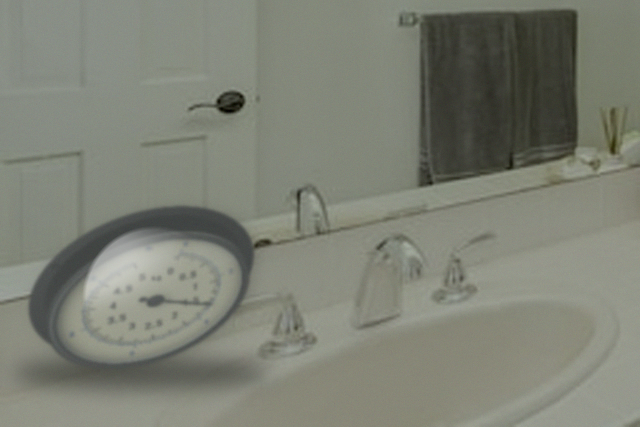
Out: value=1.5 unit=kg
